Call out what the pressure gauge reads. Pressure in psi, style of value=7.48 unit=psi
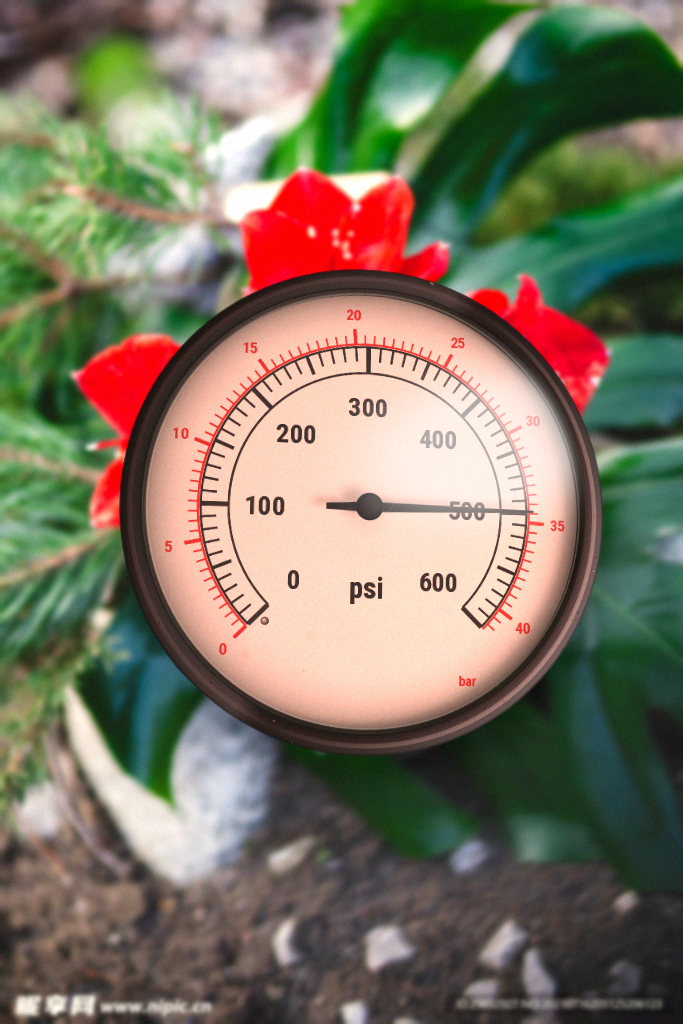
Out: value=500 unit=psi
